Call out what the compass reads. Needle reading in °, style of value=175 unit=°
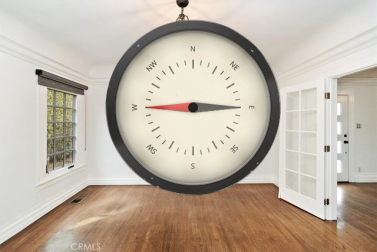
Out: value=270 unit=°
